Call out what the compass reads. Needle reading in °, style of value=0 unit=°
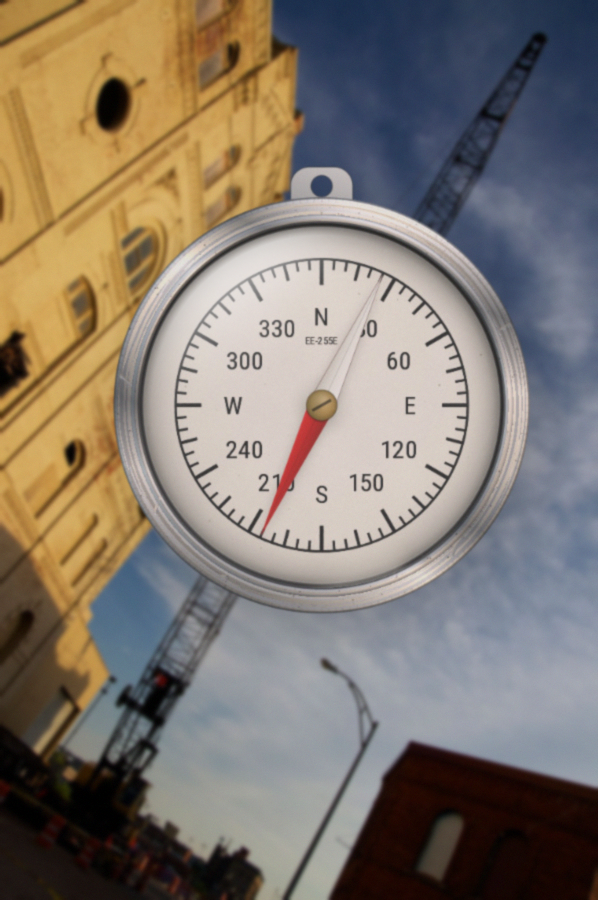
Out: value=205 unit=°
